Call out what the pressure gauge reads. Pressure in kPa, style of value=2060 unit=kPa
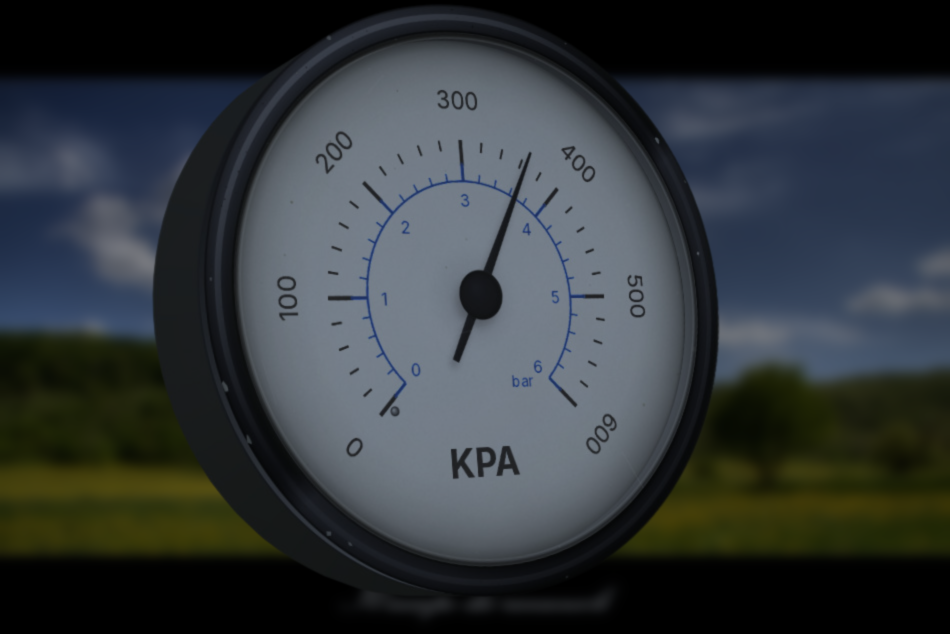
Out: value=360 unit=kPa
